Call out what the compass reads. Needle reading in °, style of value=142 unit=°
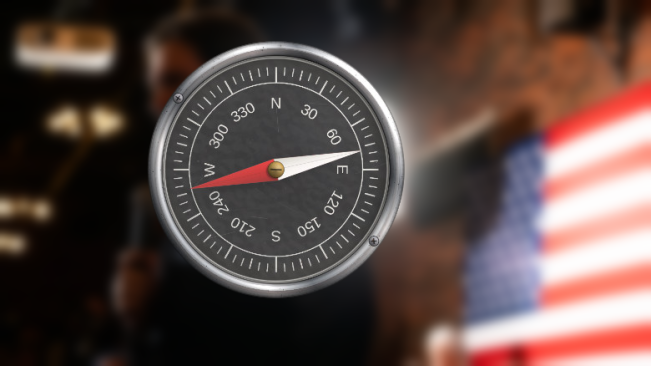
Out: value=257.5 unit=°
